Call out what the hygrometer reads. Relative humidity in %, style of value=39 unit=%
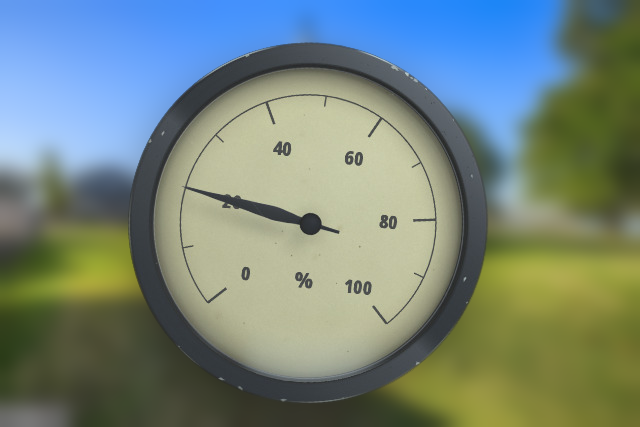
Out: value=20 unit=%
